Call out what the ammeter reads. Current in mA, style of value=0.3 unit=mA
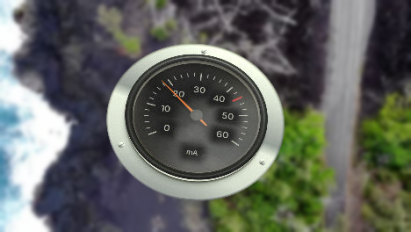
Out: value=18 unit=mA
